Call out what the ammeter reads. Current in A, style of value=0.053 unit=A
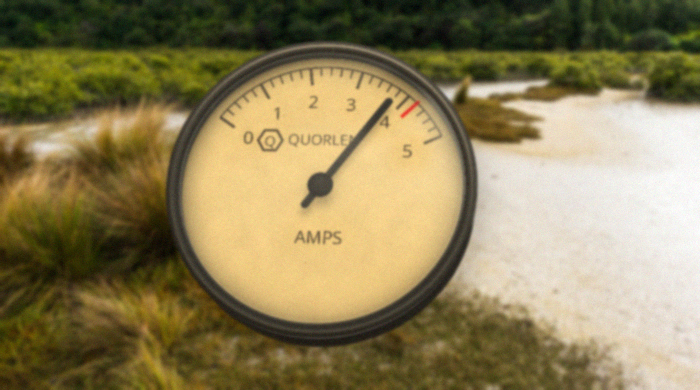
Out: value=3.8 unit=A
